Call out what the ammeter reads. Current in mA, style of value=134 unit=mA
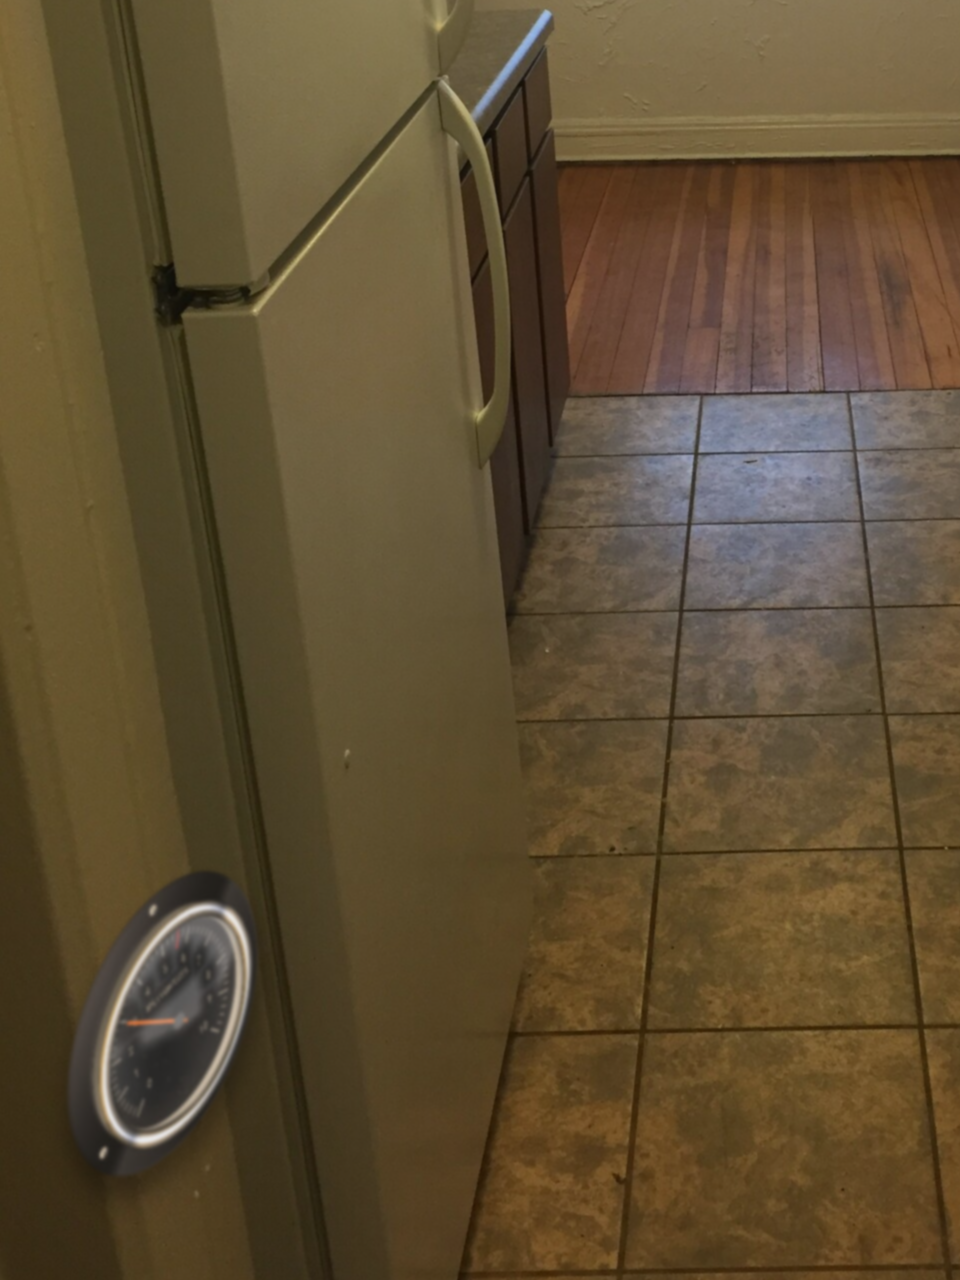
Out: value=3 unit=mA
